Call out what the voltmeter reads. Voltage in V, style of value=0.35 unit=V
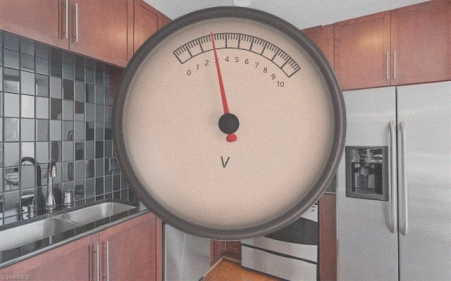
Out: value=3 unit=V
